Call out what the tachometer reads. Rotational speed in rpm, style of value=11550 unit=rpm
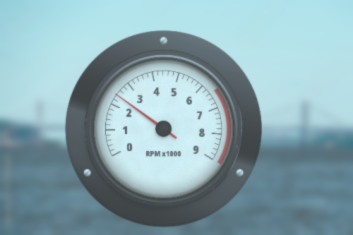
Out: value=2400 unit=rpm
